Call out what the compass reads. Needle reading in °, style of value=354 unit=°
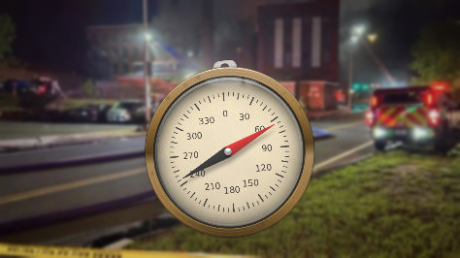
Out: value=65 unit=°
